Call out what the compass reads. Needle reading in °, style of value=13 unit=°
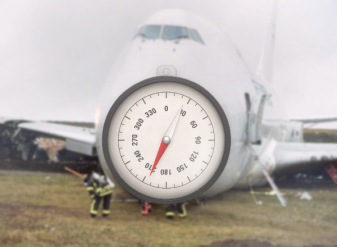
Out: value=205 unit=°
